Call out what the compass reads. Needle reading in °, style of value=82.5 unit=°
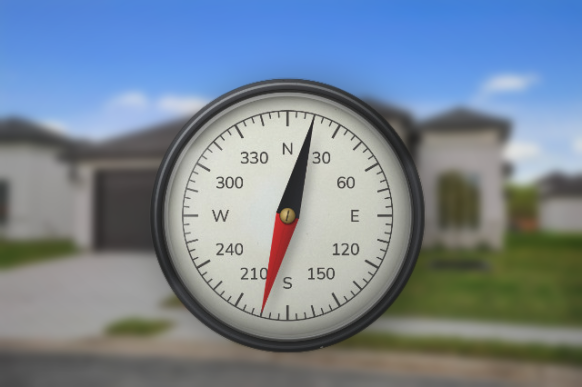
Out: value=195 unit=°
